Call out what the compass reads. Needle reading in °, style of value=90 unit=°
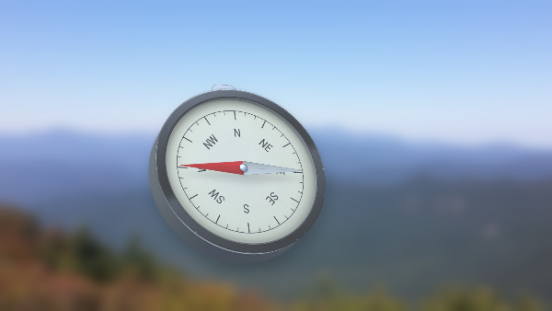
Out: value=270 unit=°
